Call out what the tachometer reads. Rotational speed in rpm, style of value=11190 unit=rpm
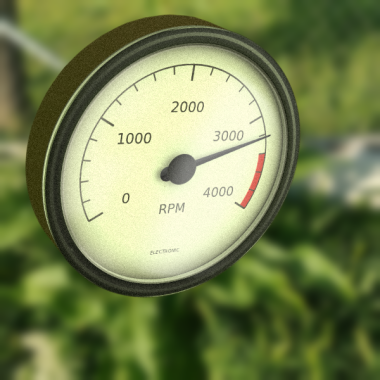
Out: value=3200 unit=rpm
